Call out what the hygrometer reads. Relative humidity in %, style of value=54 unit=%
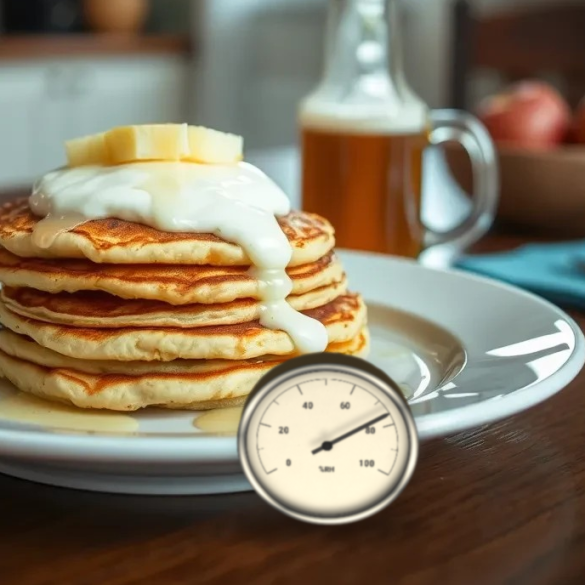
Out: value=75 unit=%
